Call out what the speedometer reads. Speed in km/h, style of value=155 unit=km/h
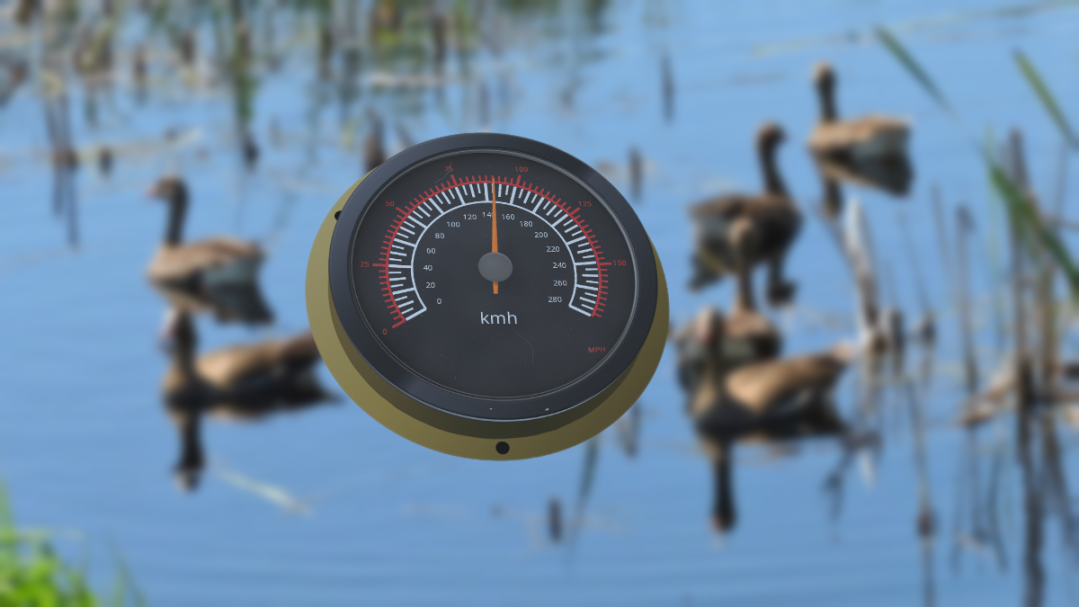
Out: value=145 unit=km/h
